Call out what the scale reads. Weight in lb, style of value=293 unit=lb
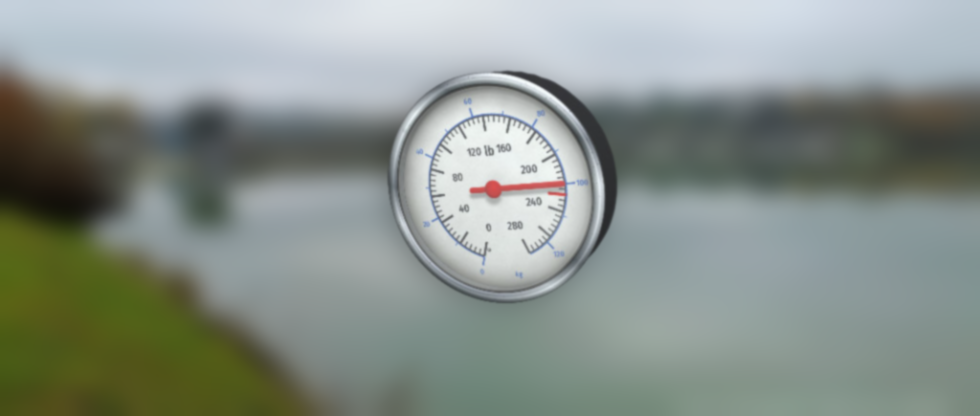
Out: value=220 unit=lb
